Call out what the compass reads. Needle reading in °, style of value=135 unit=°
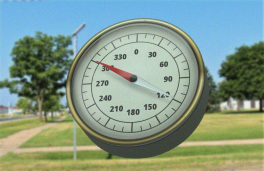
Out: value=300 unit=°
